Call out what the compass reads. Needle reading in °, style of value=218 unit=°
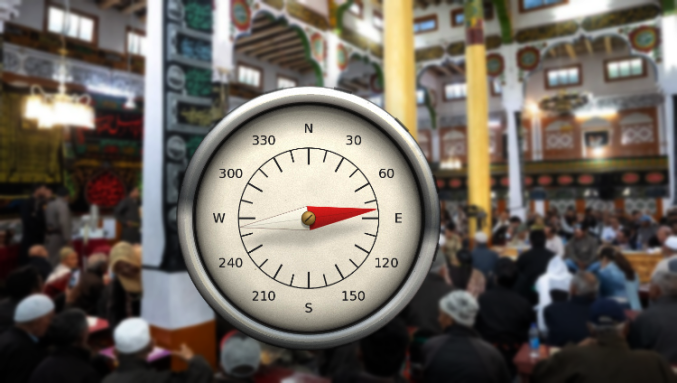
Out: value=82.5 unit=°
